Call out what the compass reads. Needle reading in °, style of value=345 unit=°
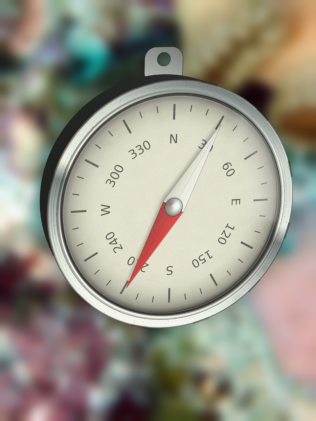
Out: value=210 unit=°
